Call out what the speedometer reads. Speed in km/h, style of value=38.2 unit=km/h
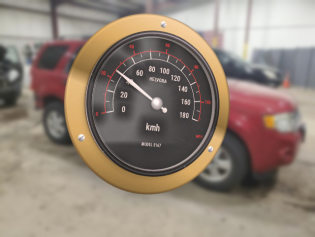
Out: value=40 unit=km/h
